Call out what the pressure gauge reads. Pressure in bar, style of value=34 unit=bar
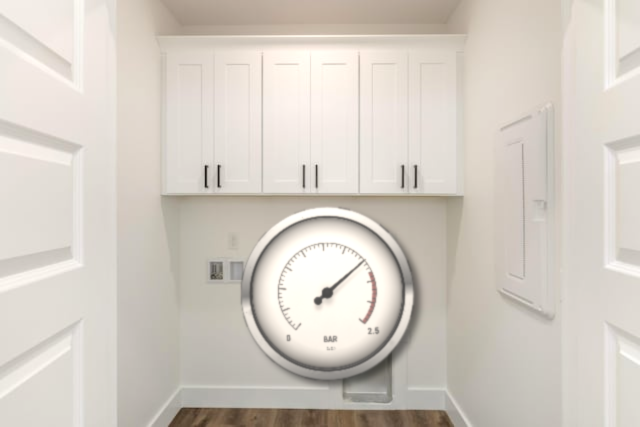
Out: value=1.75 unit=bar
